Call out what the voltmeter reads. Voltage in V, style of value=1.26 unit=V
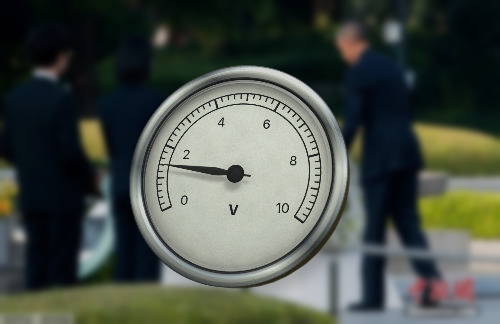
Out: value=1.4 unit=V
